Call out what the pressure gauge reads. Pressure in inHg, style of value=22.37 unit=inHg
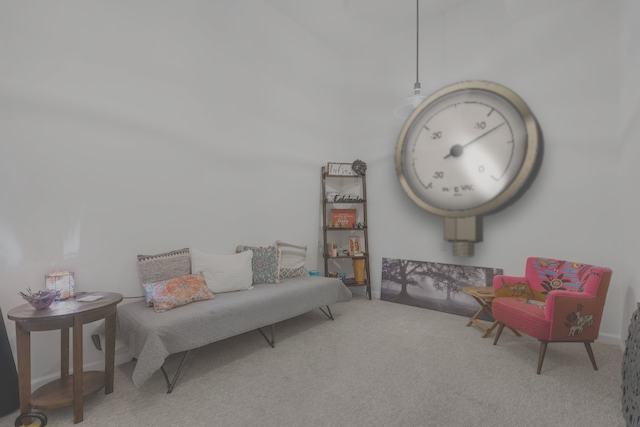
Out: value=-7.5 unit=inHg
